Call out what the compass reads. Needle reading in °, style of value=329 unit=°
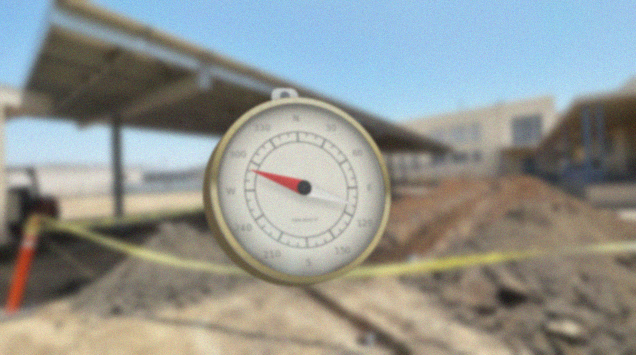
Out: value=290 unit=°
